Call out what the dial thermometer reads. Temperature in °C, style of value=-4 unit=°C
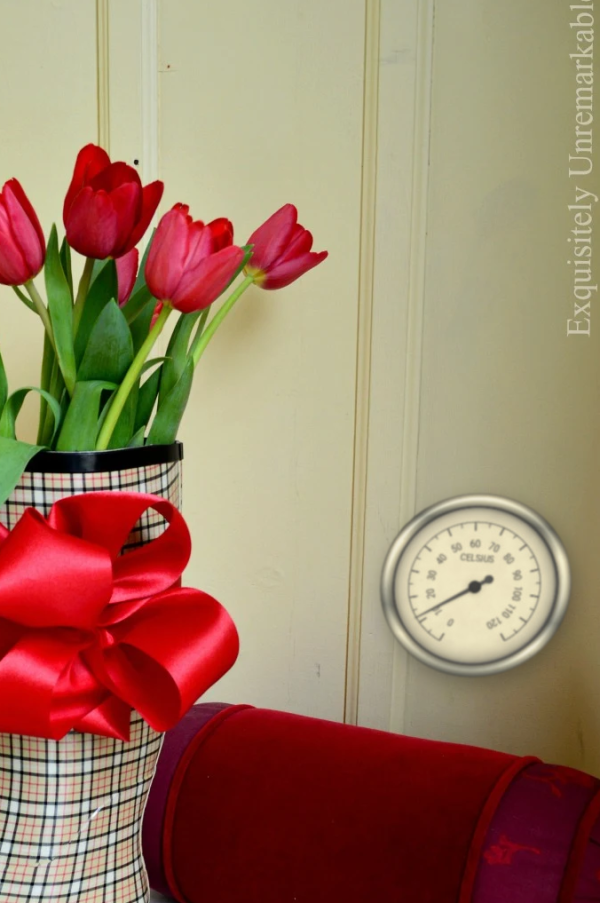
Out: value=12.5 unit=°C
